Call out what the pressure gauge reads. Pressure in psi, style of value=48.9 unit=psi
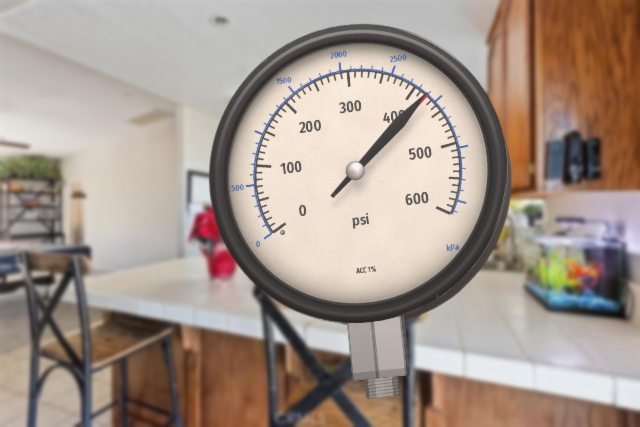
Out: value=420 unit=psi
